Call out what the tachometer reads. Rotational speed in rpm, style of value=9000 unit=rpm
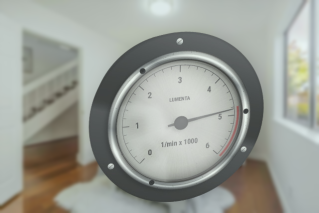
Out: value=4800 unit=rpm
